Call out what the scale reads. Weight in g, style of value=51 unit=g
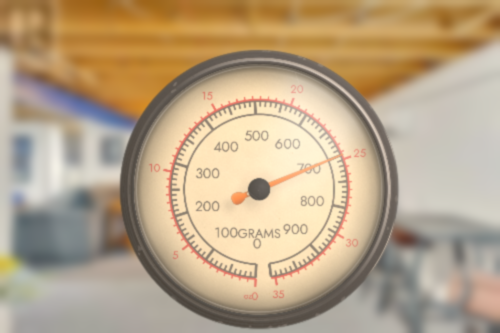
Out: value=700 unit=g
